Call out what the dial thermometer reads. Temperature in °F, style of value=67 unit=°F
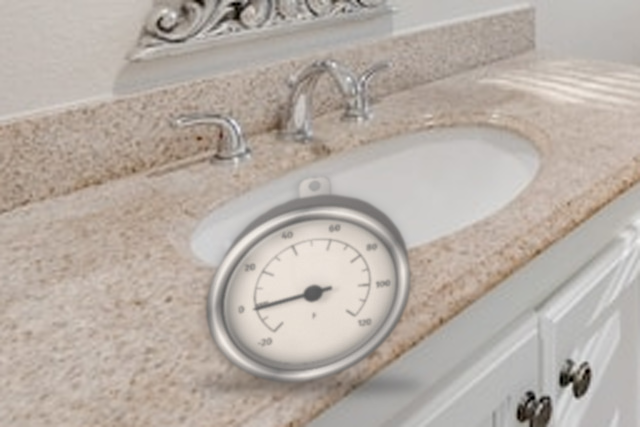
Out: value=0 unit=°F
